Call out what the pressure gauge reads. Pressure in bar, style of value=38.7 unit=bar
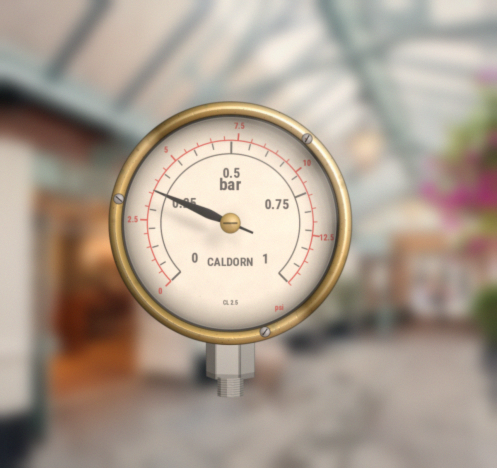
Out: value=0.25 unit=bar
